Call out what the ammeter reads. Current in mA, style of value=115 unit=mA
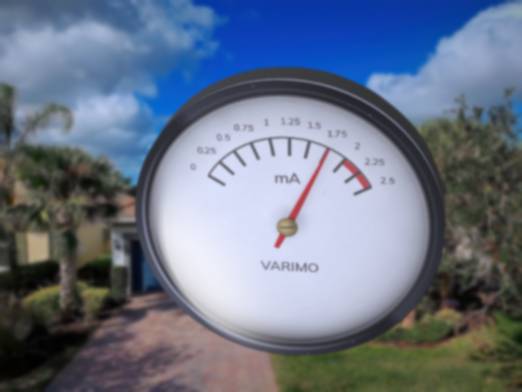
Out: value=1.75 unit=mA
